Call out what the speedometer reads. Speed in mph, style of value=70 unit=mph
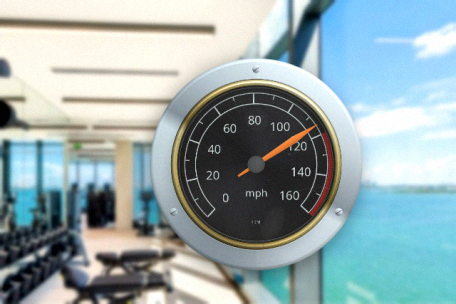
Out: value=115 unit=mph
